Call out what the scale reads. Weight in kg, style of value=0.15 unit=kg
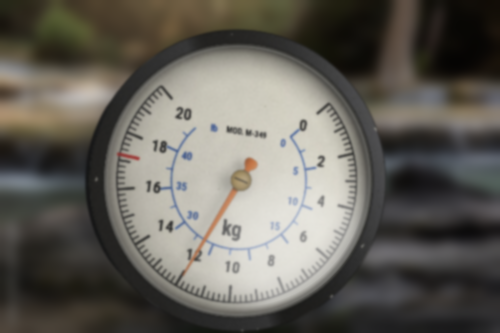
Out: value=12 unit=kg
